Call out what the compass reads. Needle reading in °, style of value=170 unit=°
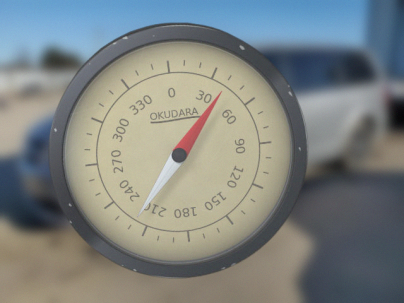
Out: value=40 unit=°
